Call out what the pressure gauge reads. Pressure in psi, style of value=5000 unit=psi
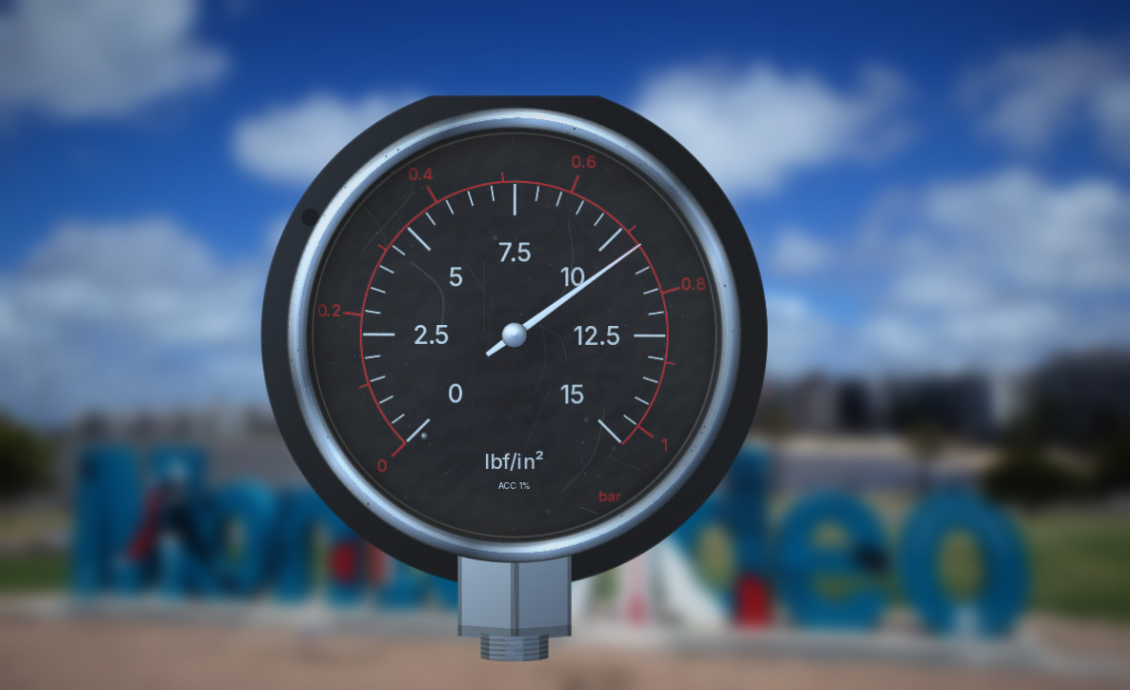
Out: value=10.5 unit=psi
